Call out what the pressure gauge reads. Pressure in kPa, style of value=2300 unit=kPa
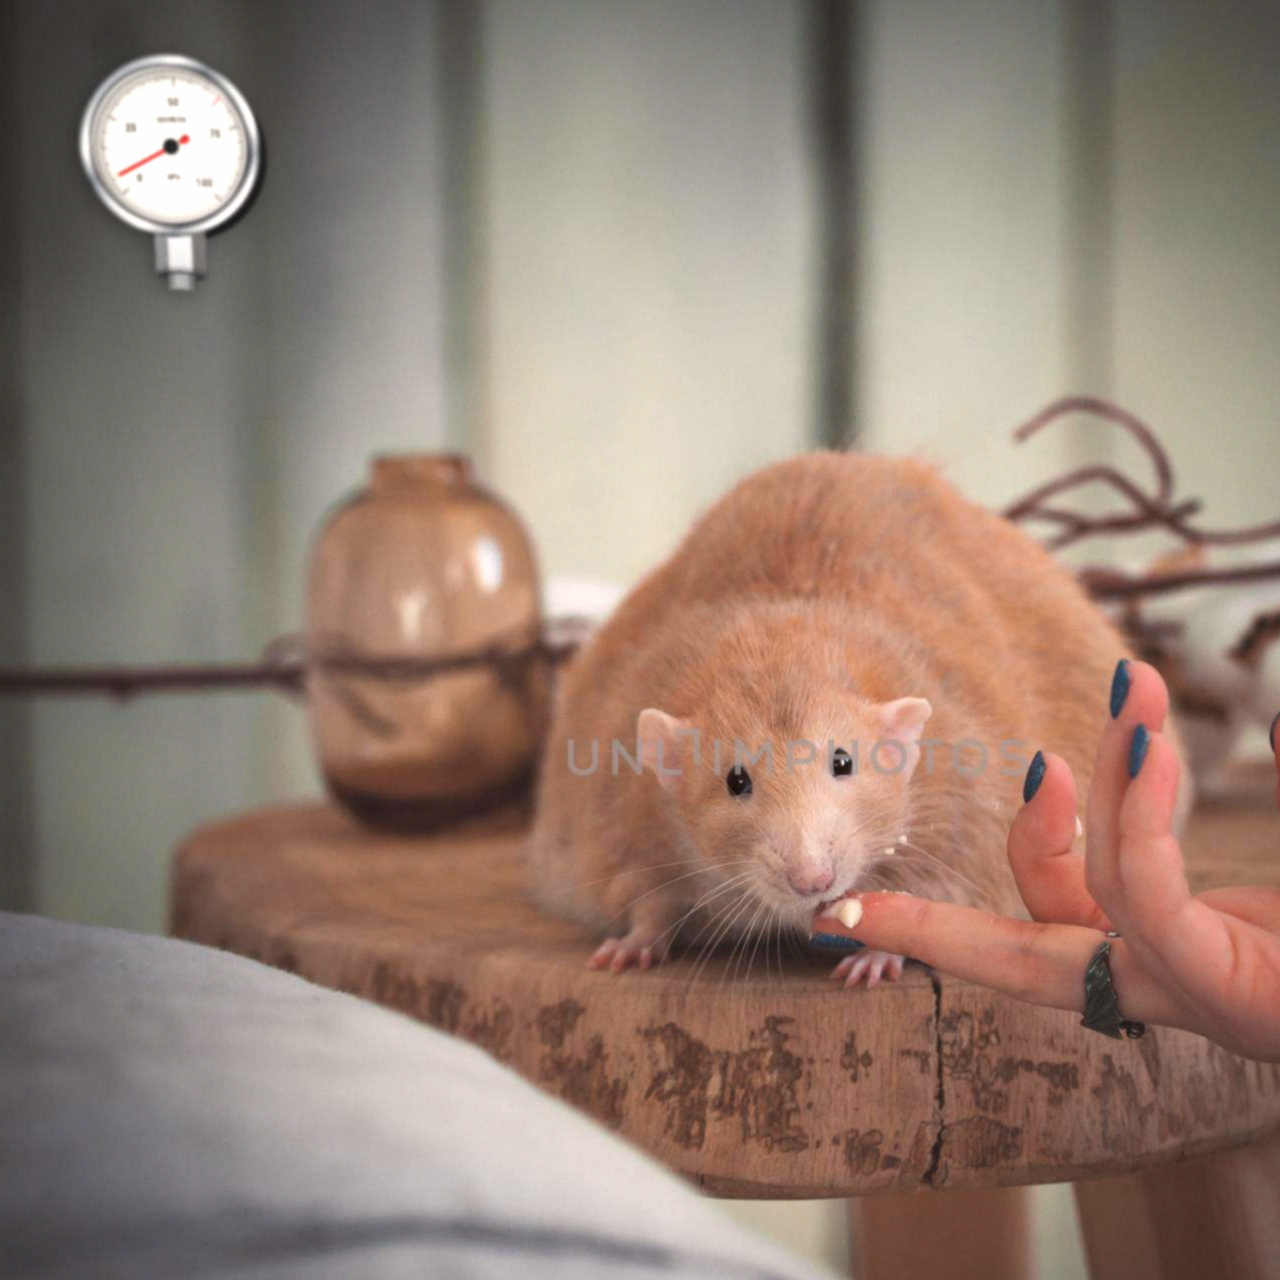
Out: value=5 unit=kPa
